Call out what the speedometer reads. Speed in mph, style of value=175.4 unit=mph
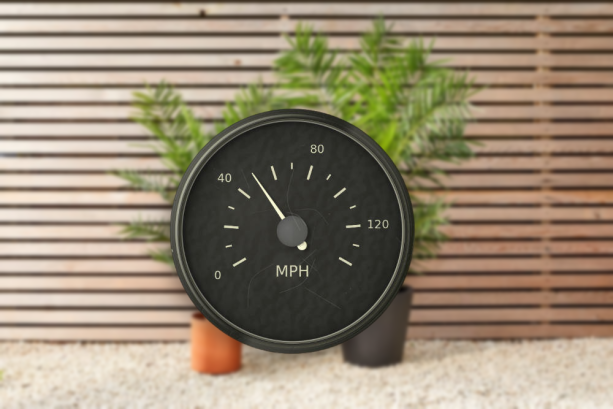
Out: value=50 unit=mph
